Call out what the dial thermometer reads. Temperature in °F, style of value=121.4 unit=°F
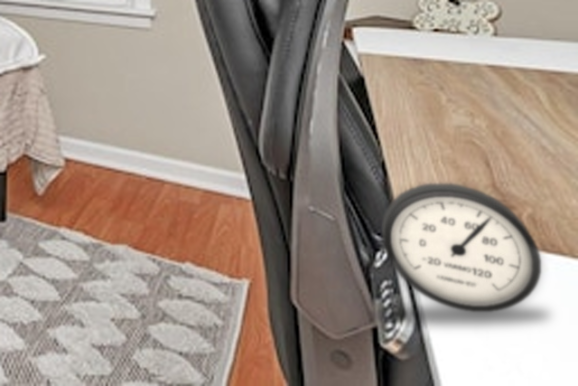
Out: value=65 unit=°F
